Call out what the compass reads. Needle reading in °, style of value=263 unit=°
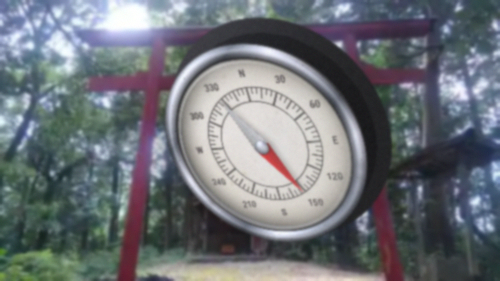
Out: value=150 unit=°
